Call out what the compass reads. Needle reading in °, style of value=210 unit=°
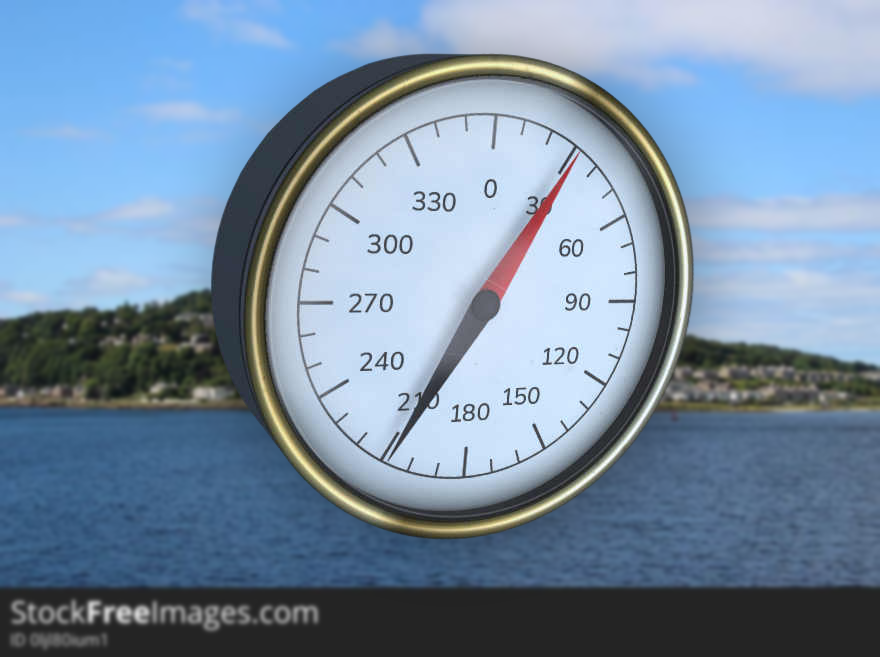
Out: value=30 unit=°
